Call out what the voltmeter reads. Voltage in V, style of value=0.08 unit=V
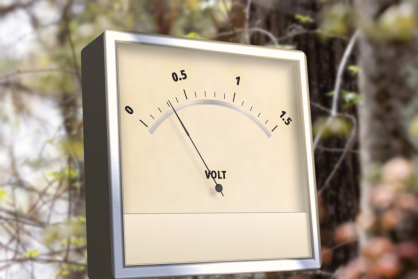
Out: value=0.3 unit=V
